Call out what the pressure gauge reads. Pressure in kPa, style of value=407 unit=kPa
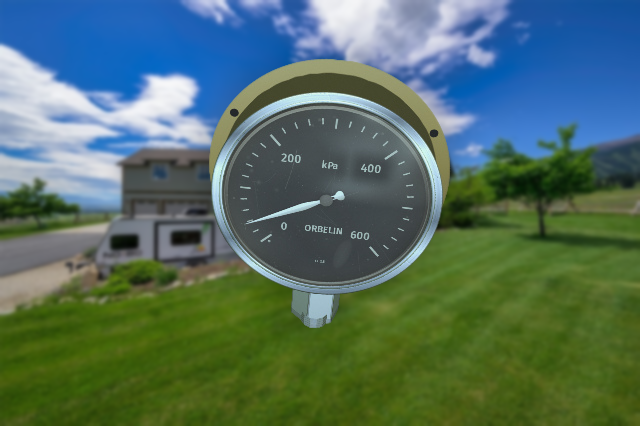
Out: value=40 unit=kPa
